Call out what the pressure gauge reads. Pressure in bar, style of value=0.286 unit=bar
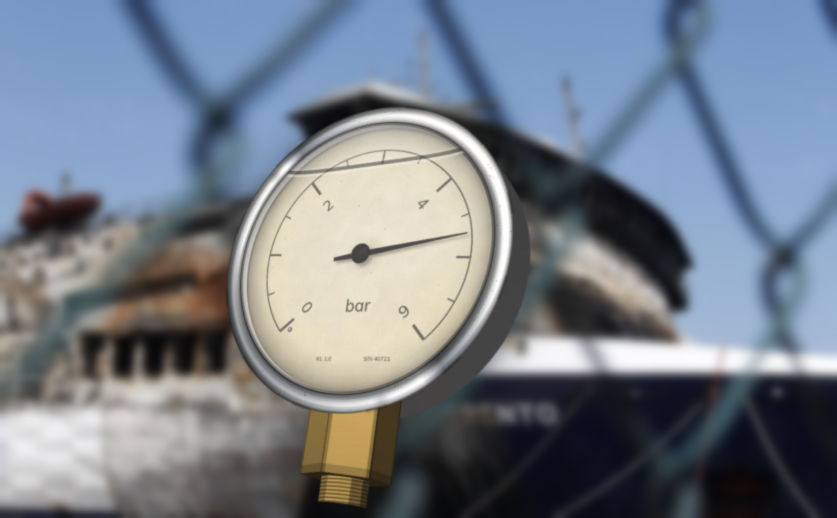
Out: value=4.75 unit=bar
